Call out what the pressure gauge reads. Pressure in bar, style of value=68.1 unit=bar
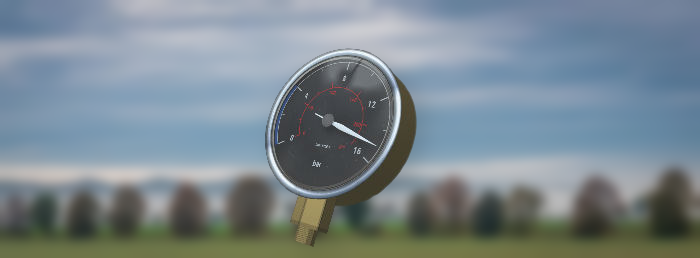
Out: value=15 unit=bar
